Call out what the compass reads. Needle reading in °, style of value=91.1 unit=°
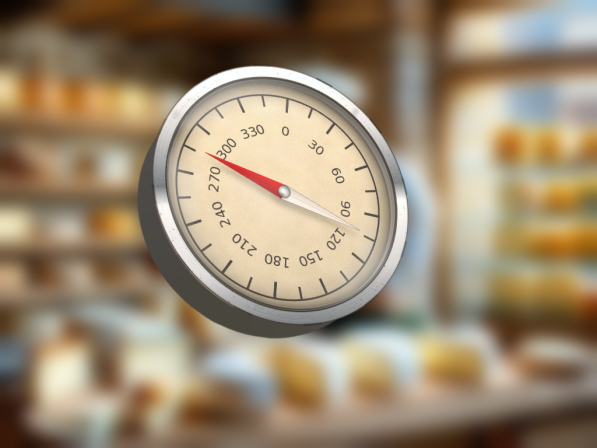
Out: value=285 unit=°
